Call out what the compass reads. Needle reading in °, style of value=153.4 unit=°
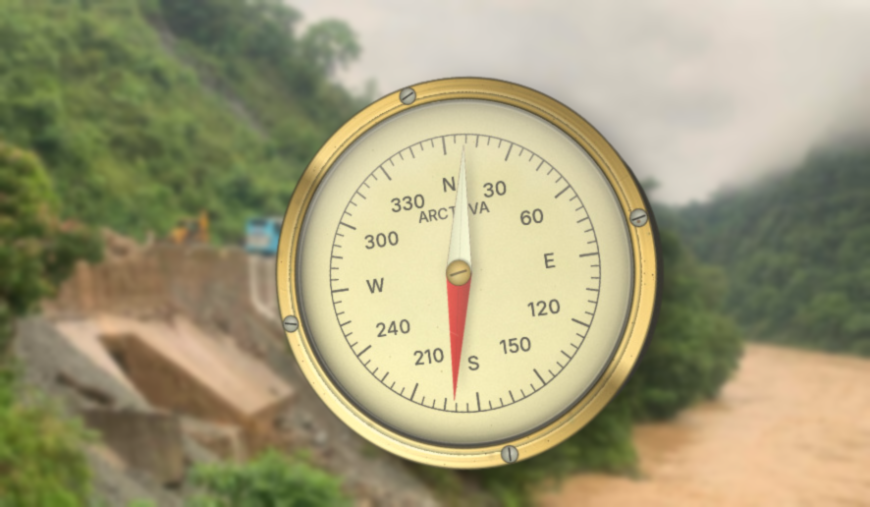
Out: value=190 unit=°
